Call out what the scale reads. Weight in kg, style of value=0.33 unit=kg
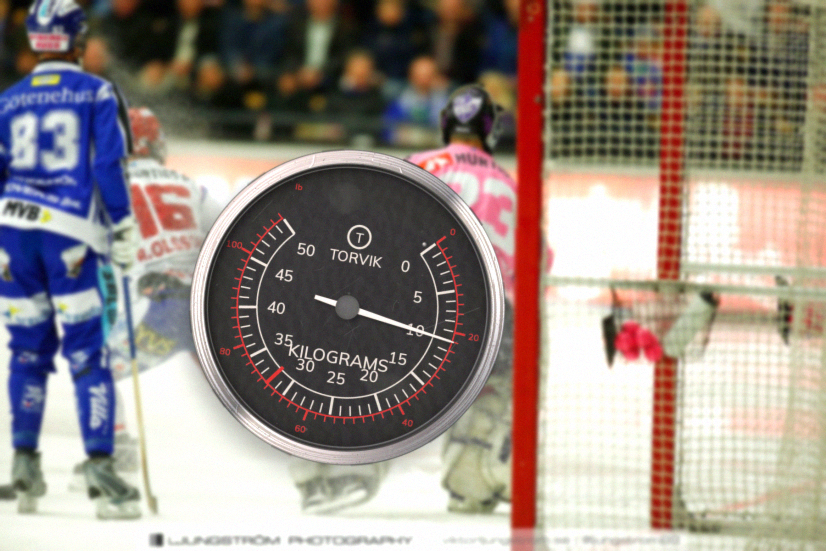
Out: value=10 unit=kg
